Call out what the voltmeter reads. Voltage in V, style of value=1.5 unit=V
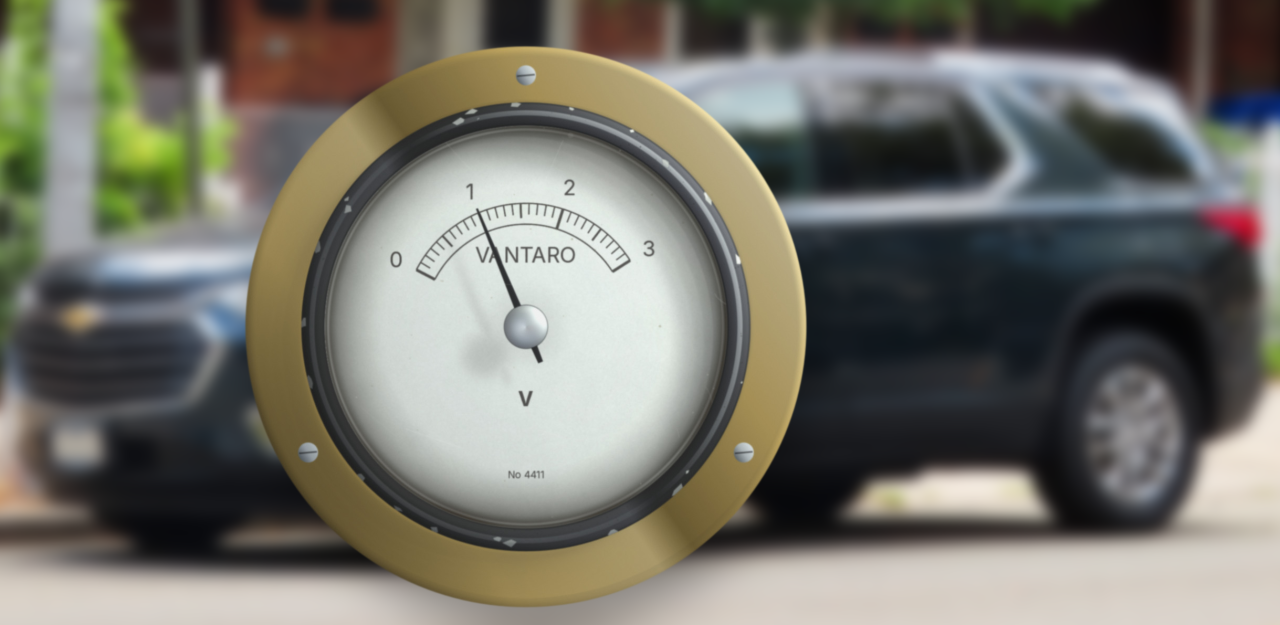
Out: value=1 unit=V
